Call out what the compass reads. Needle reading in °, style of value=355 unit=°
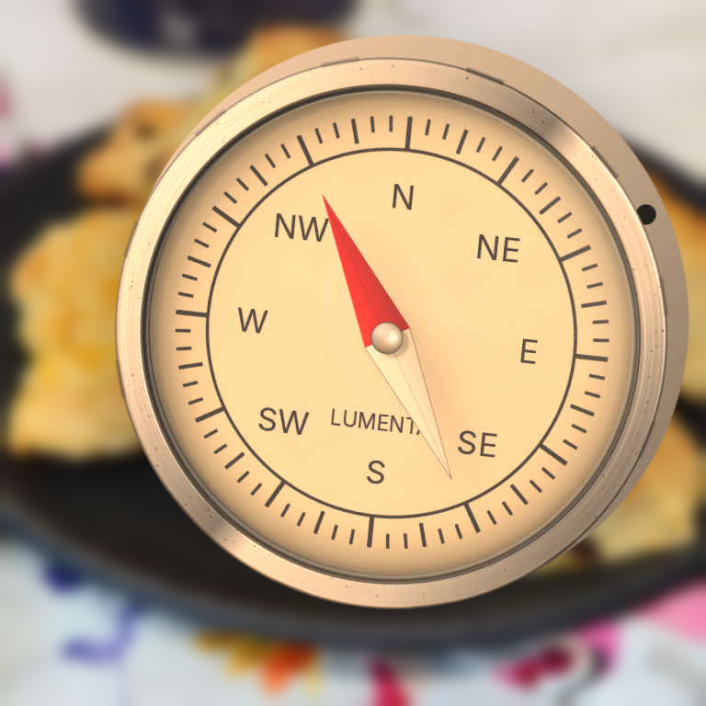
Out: value=330 unit=°
